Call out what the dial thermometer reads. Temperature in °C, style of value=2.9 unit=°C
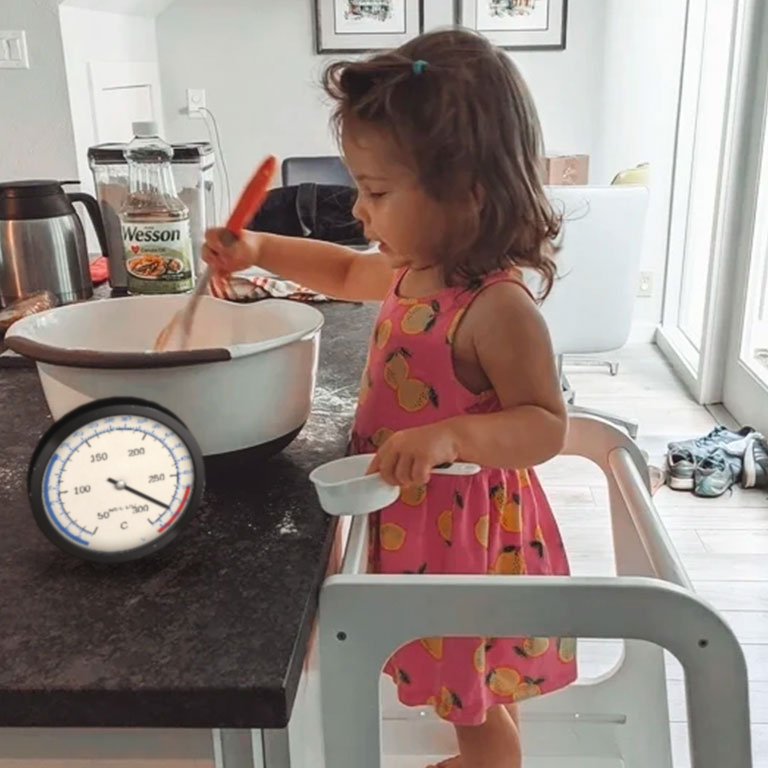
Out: value=280 unit=°C
